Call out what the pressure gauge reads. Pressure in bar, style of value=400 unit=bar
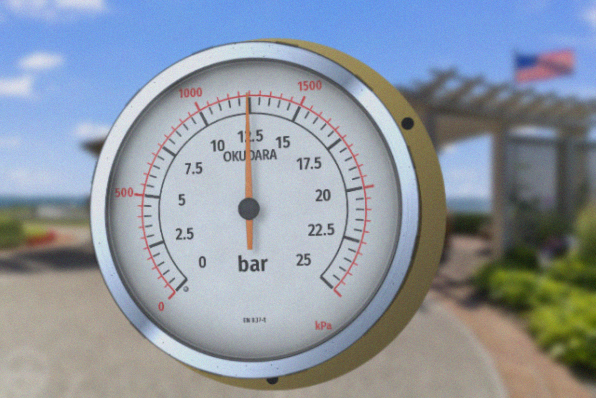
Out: value=12.5 unit=bar
